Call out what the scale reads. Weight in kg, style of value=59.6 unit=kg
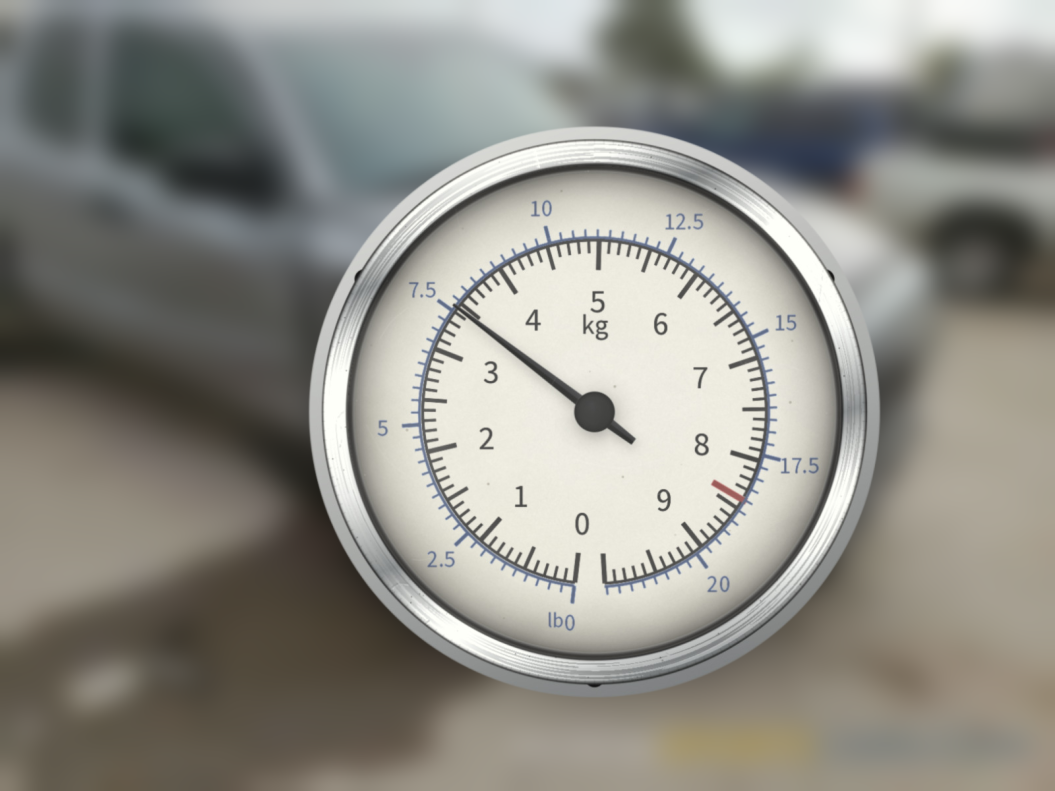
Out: value=3.45 unit=kg
